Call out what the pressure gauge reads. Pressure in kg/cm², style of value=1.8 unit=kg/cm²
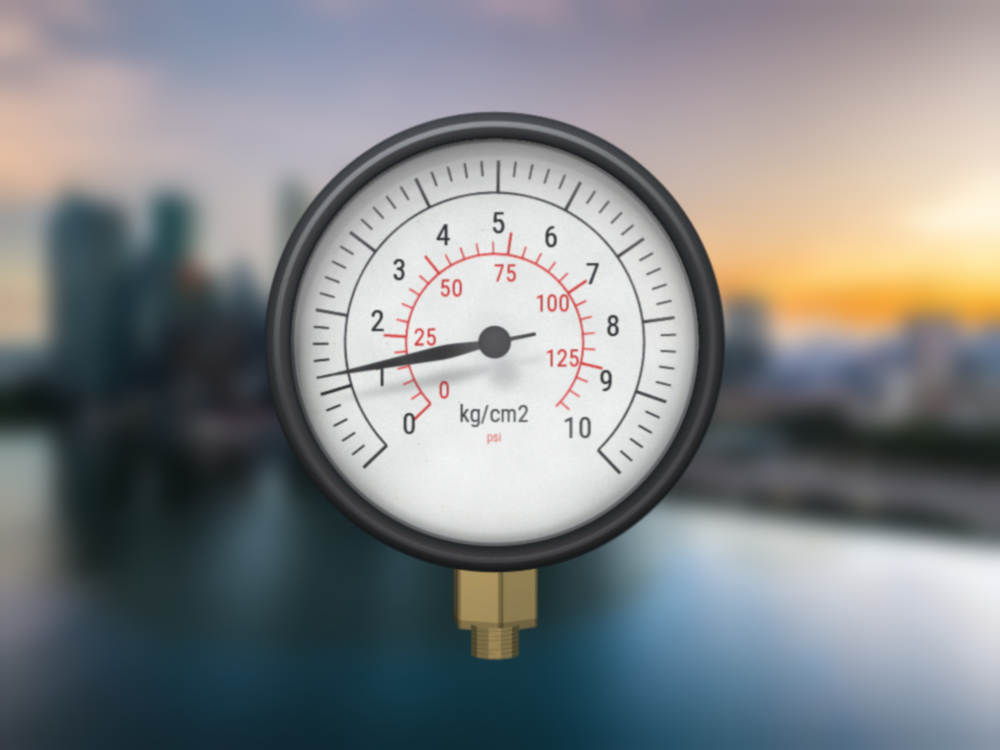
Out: value=1.2 unit=kg/cm²
